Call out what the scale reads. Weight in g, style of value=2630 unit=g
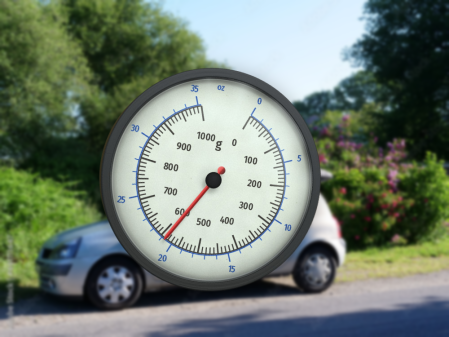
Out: value=590 unit=g
